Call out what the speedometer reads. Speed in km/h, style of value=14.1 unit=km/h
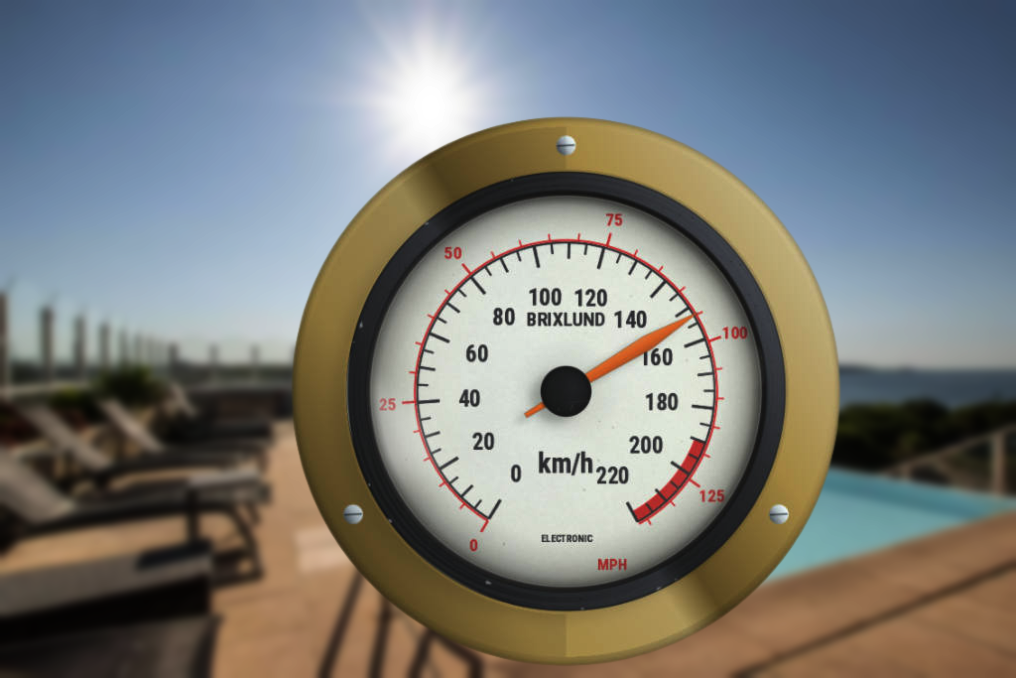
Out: value=152.5 unit=km/h
